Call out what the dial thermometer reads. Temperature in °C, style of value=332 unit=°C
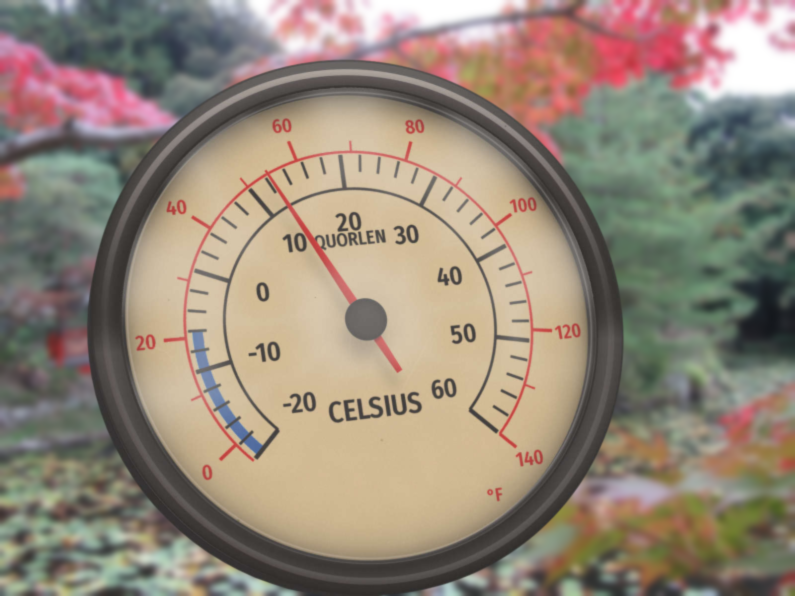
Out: value=12 unit=°C
